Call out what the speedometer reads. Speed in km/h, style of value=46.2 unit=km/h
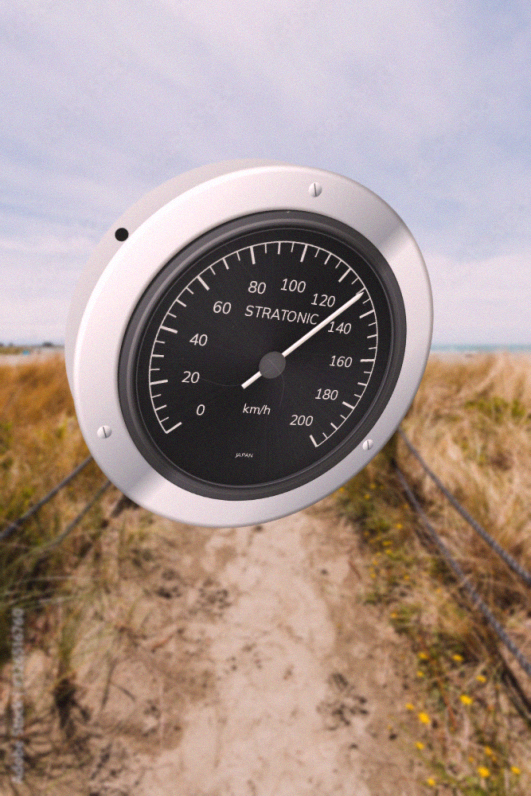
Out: value=130 unit=km/h
